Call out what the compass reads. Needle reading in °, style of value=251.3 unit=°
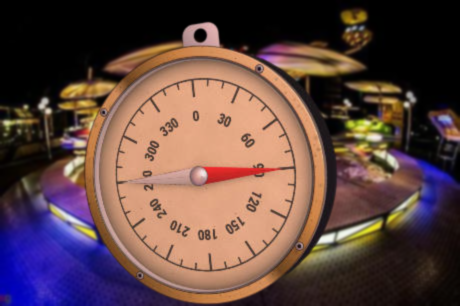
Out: value=90 unit=°
